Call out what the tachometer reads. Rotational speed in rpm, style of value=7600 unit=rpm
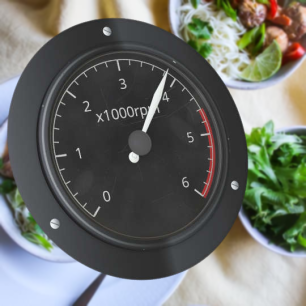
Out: value=3800 unit=rpm
